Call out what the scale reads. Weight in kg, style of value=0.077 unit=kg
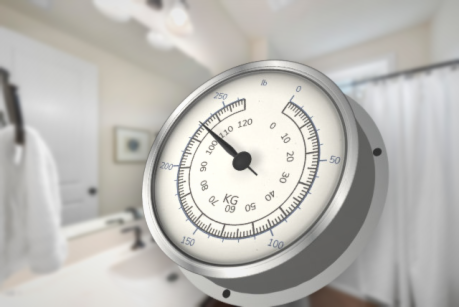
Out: value=105 unit=kg
